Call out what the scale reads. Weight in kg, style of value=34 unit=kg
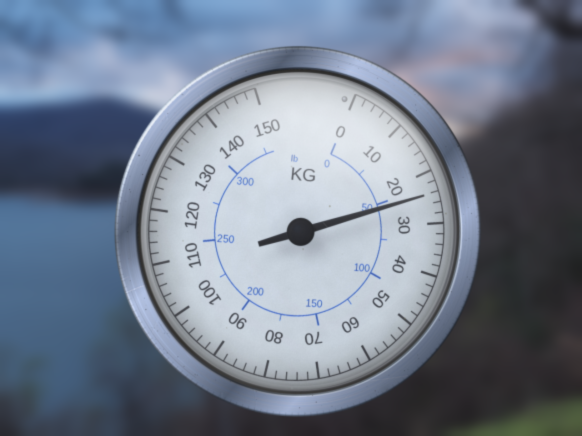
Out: value=24 unit=kg
